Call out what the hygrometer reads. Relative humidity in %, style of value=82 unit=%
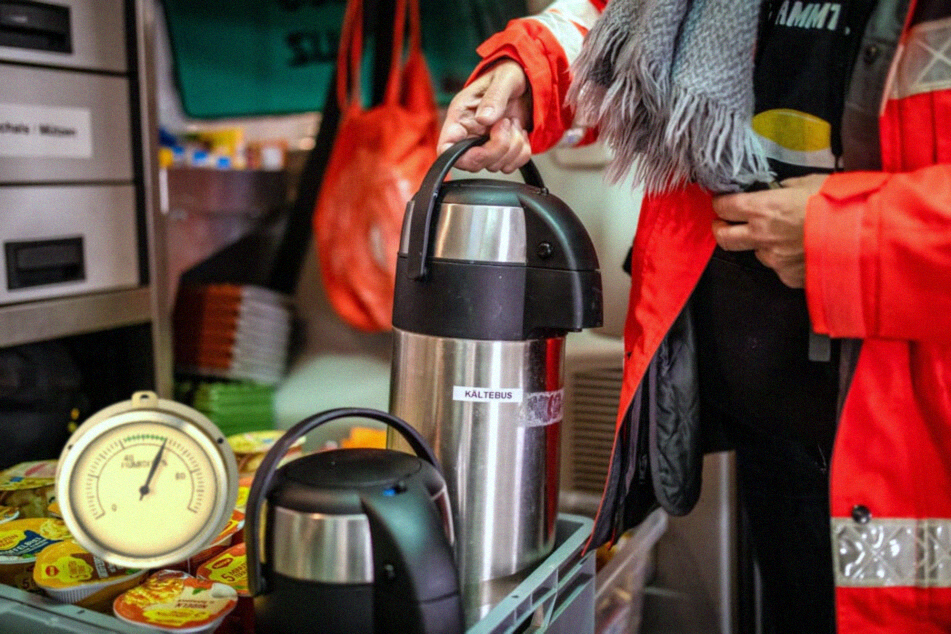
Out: value=60 unit=%
